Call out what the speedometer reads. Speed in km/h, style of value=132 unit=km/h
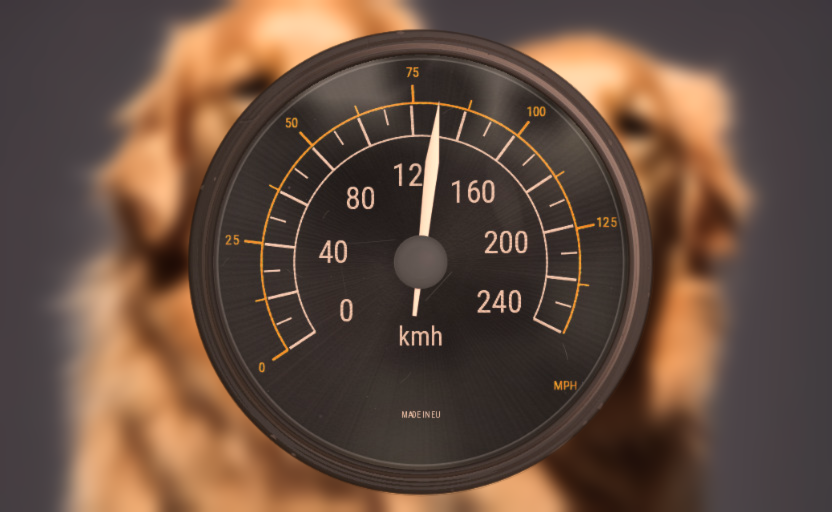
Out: value=130 unit=km/h
